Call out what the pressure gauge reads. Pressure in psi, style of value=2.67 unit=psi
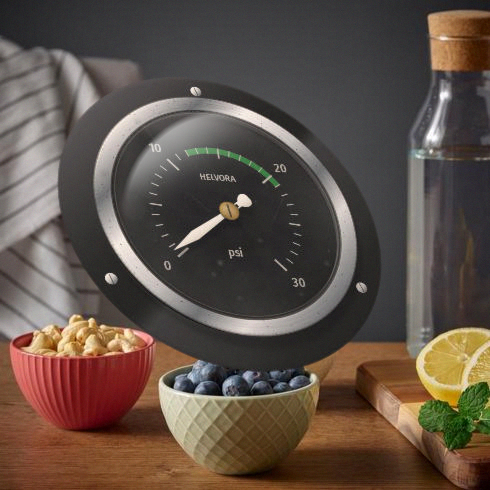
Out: value=0.5 unit=psi
